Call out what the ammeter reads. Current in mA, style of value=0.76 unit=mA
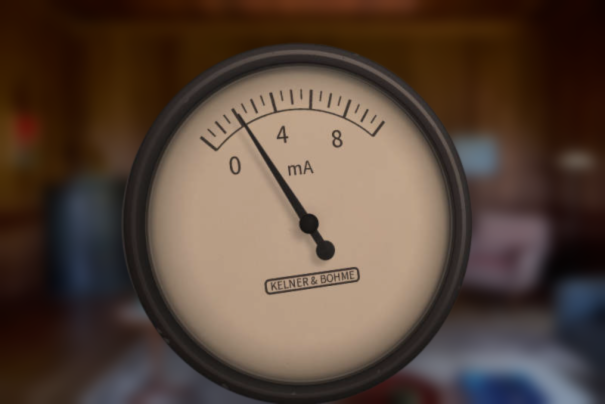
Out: value=2 unit=mA
